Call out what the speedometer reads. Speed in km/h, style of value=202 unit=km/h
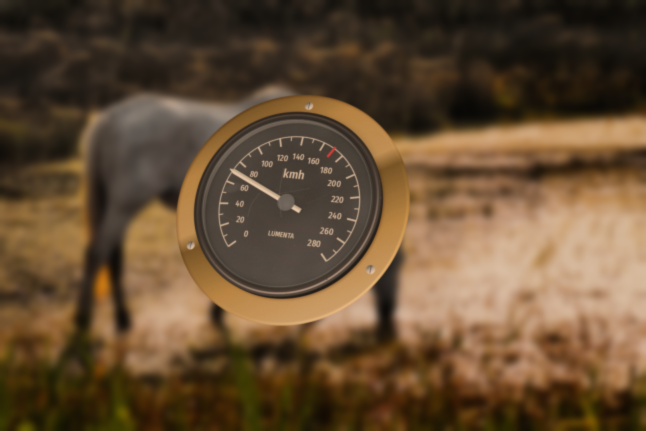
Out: value=70 unit=km/h
